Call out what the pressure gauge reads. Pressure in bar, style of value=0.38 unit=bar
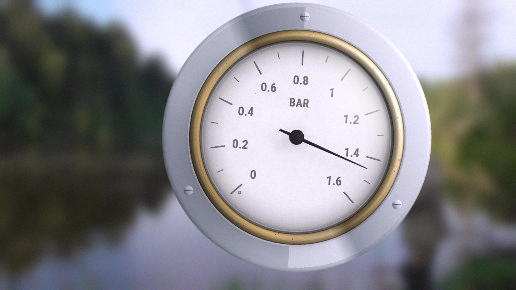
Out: value=1.45 unit=bar
